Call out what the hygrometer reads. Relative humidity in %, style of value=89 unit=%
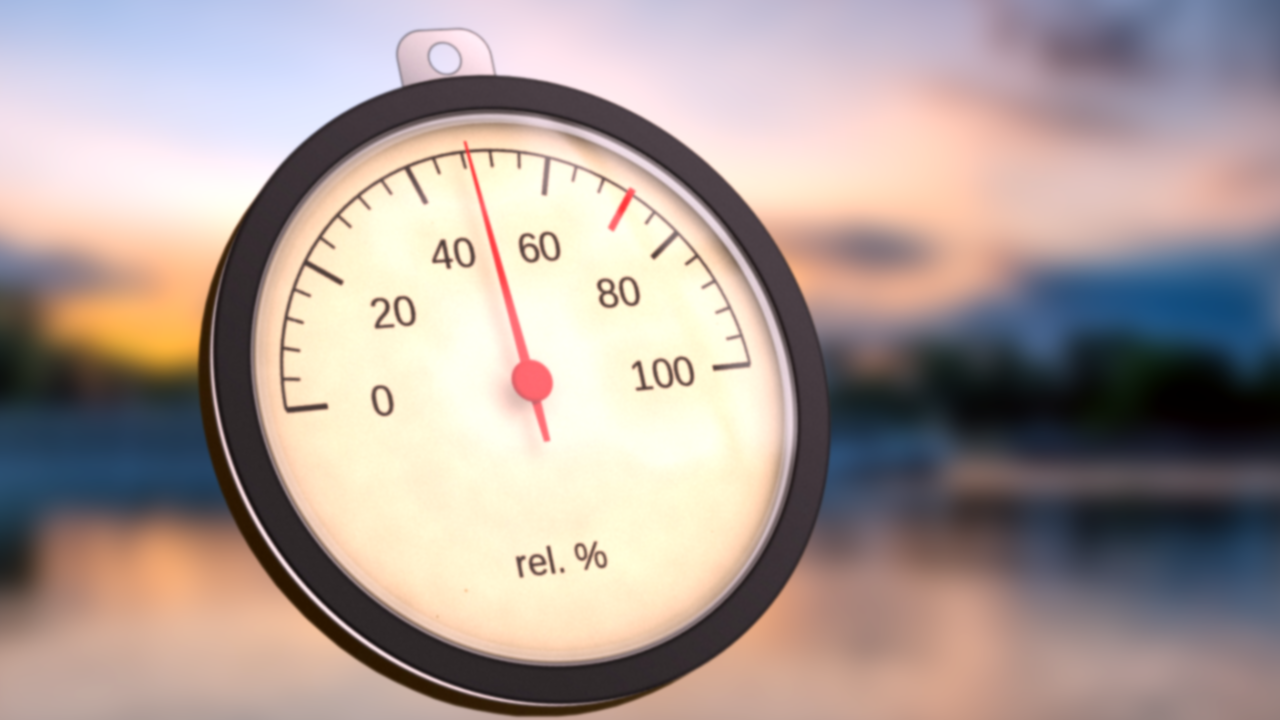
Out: value=48 unit=%
